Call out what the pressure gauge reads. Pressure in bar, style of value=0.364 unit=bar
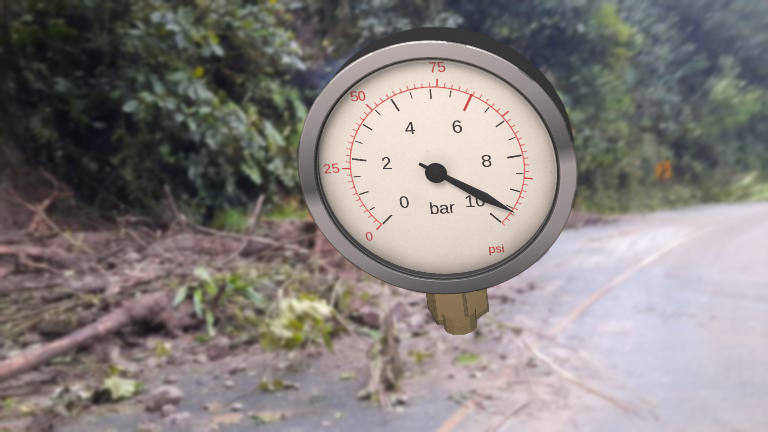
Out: value=9.5 unit=bar
